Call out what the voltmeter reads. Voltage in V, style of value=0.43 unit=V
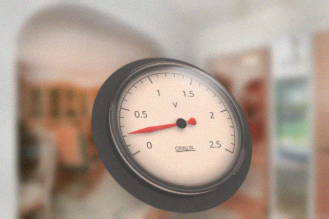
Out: value=0.2 unit=V
